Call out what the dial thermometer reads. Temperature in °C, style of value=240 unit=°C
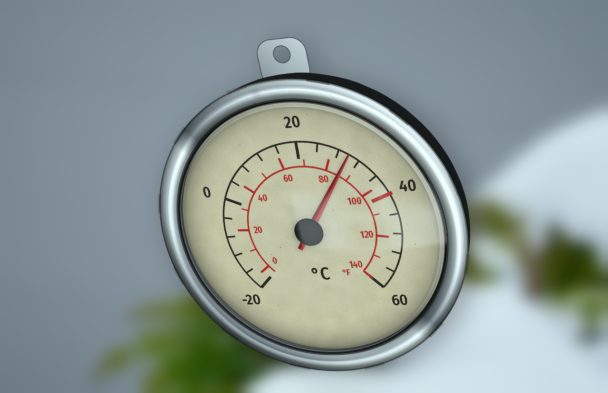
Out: value=30 unit=°C
